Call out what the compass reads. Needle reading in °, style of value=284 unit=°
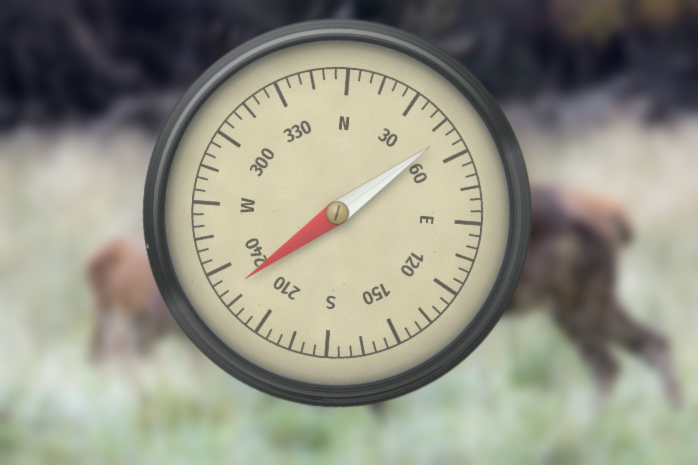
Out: value=230 unit=°
